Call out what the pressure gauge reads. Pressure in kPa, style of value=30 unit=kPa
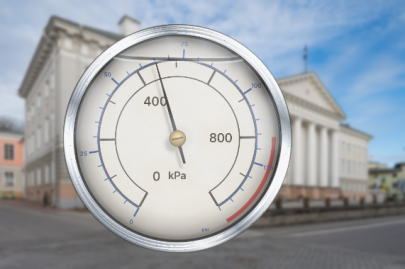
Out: value=450 unit=kPa
